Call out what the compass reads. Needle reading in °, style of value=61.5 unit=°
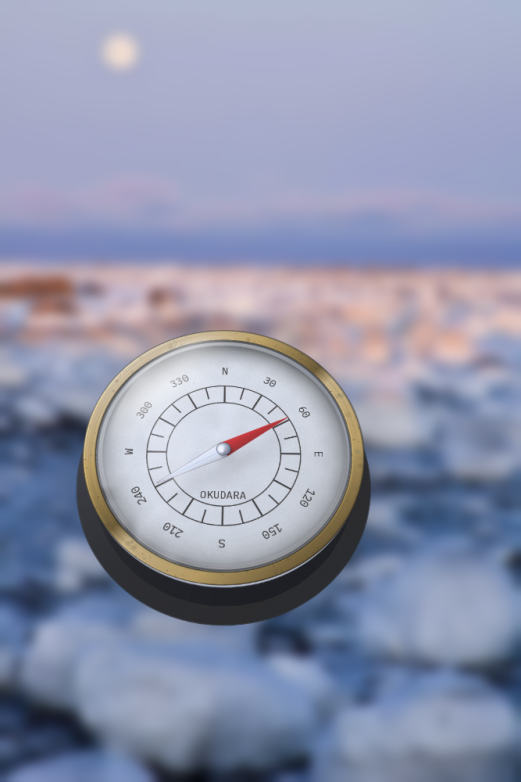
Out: value=60 unit=°
